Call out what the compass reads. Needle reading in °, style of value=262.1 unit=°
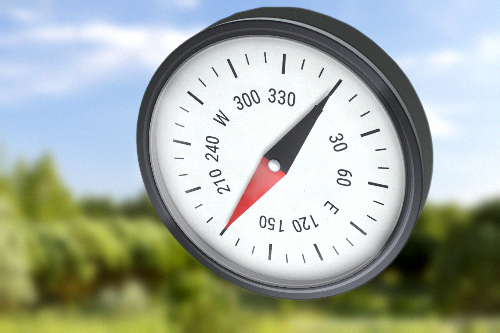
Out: value=180 unit=°
